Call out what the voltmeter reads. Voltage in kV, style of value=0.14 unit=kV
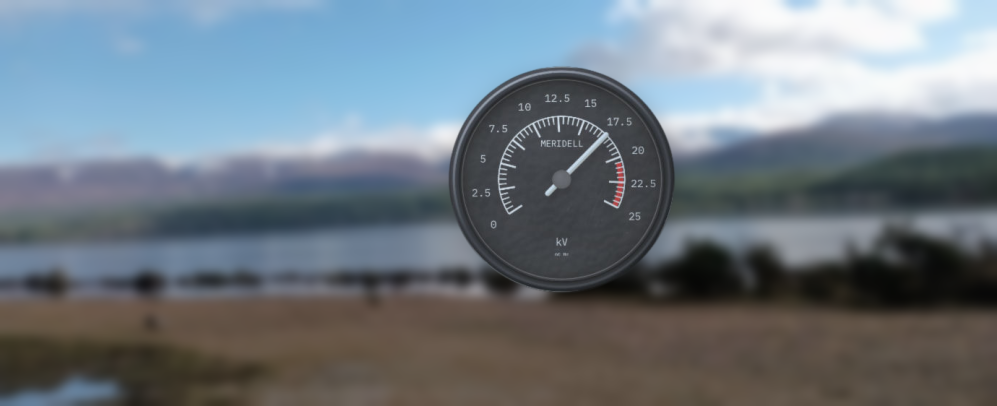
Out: value=17.5 unit=kV
